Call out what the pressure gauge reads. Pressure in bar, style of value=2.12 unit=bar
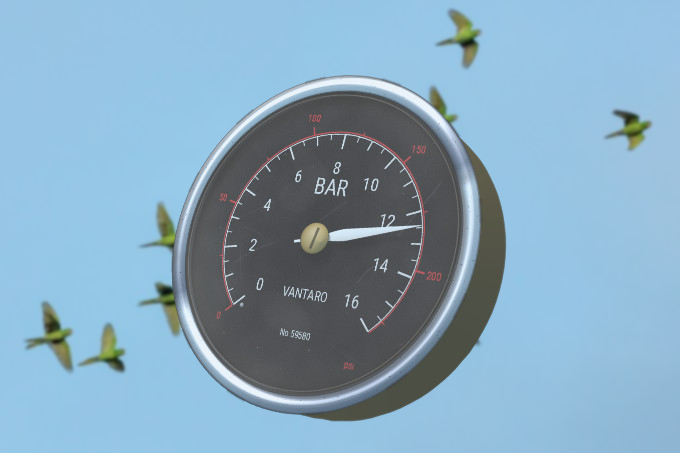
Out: value=12.5 unit=bar
